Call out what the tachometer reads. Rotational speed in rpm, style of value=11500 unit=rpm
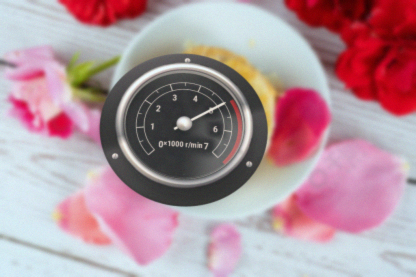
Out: value=5000 unit=rpm
